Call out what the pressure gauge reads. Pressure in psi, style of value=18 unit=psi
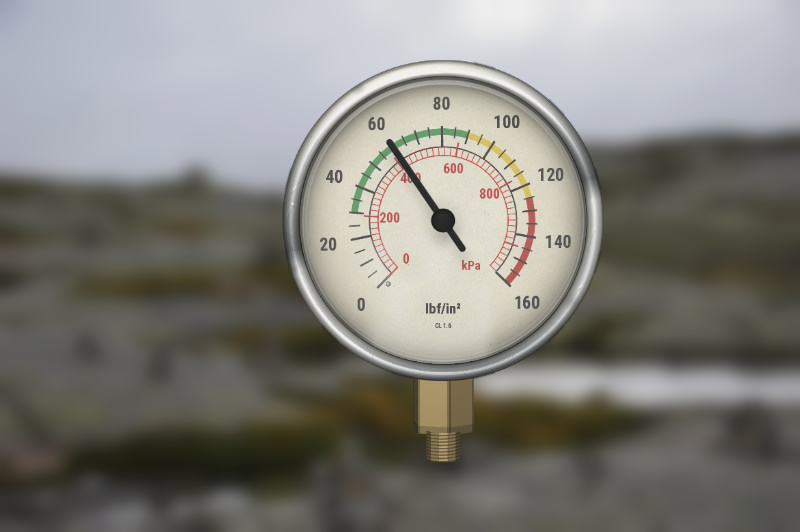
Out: value=60 unit=psi
